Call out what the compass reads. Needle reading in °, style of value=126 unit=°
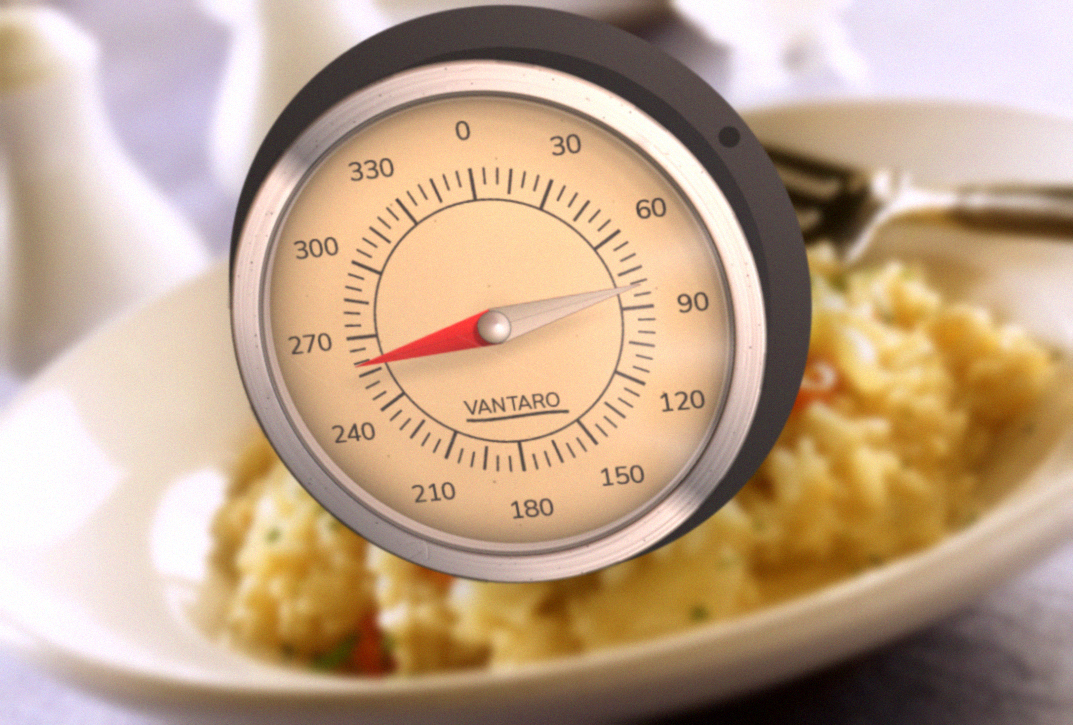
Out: value=260 unit=°
